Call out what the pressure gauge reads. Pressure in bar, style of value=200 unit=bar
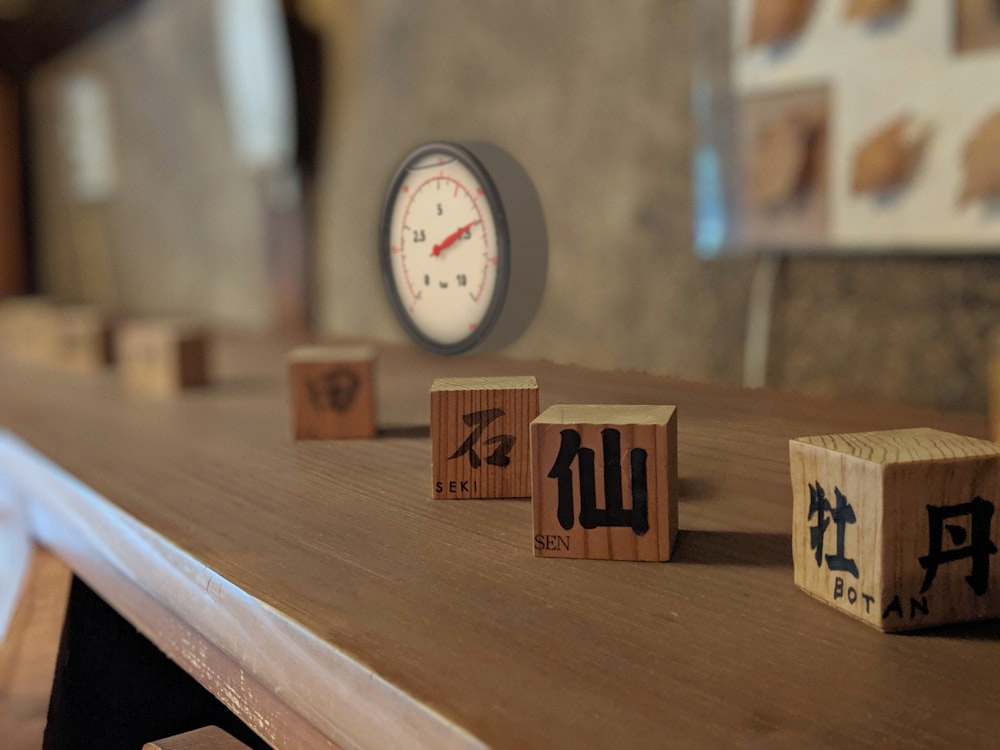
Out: value=7.5 unit=bar
